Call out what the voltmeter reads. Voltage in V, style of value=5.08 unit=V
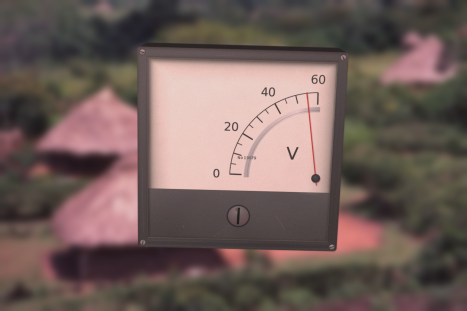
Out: value=55 unit=V
